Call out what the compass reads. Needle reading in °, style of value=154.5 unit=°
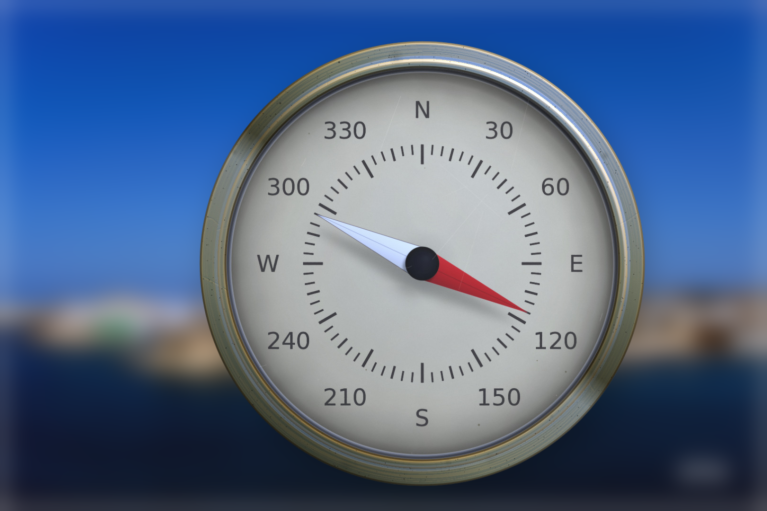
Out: value=115 unit=°
